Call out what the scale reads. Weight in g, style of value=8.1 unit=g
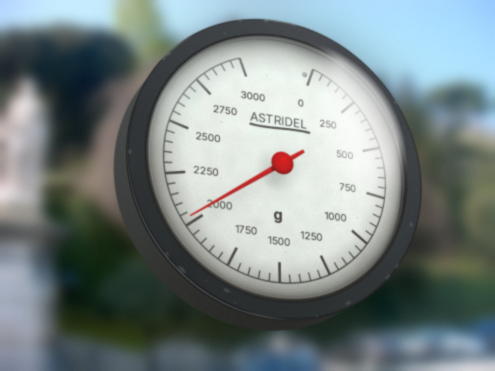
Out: value=2025 unit=g
